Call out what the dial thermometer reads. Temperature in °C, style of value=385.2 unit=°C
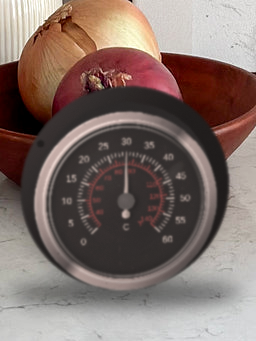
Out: value=30 unit=°C
